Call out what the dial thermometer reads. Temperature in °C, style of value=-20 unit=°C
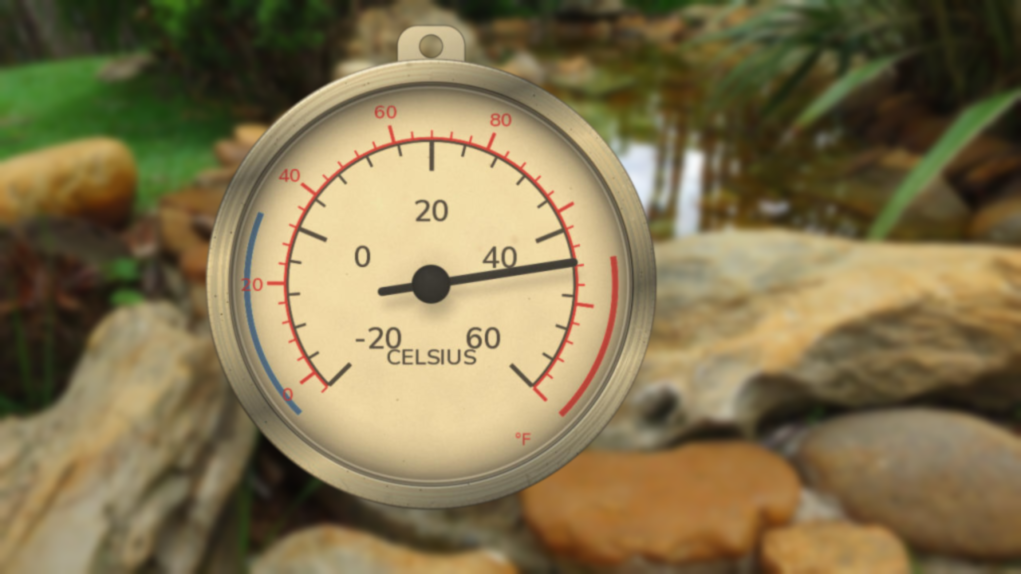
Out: value=44 unit=°C
